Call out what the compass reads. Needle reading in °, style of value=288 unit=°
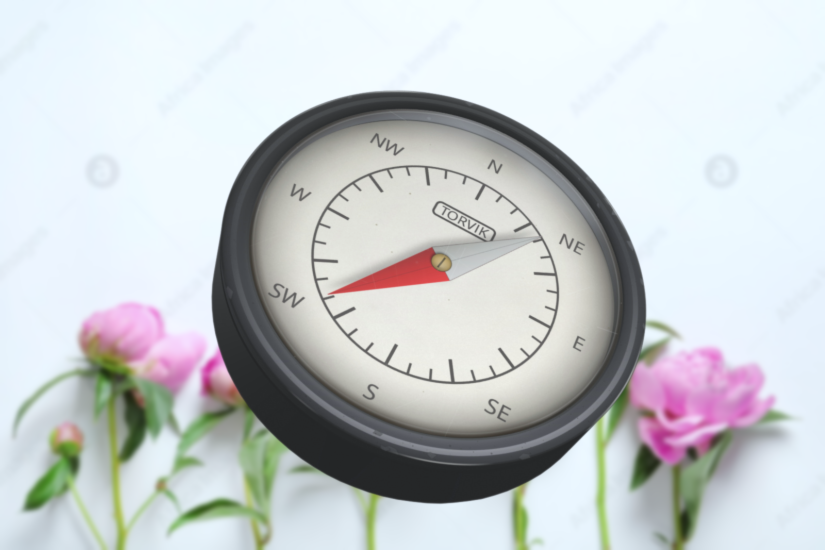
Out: value=220 unit=°
